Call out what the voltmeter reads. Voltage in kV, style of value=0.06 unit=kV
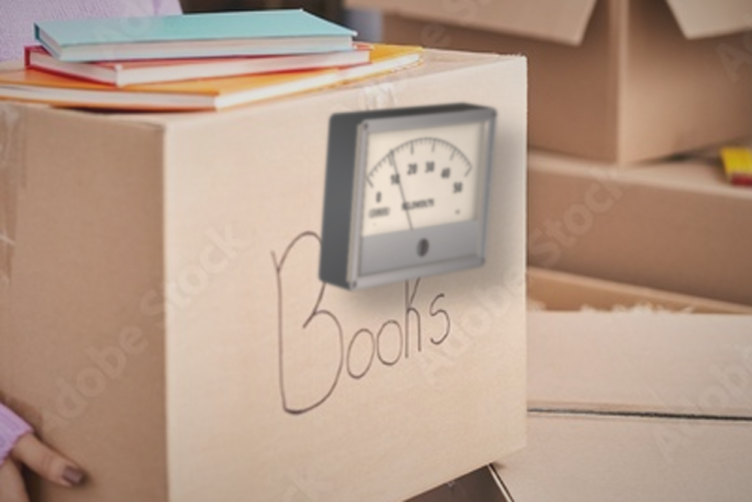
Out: value=10 unit=kV
